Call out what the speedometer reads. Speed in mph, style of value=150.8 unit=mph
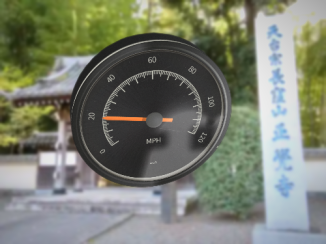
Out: value=20 unit=mph
